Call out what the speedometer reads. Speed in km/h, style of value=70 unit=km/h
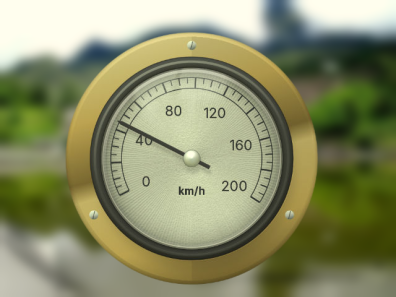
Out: value=45 unit=km/h
